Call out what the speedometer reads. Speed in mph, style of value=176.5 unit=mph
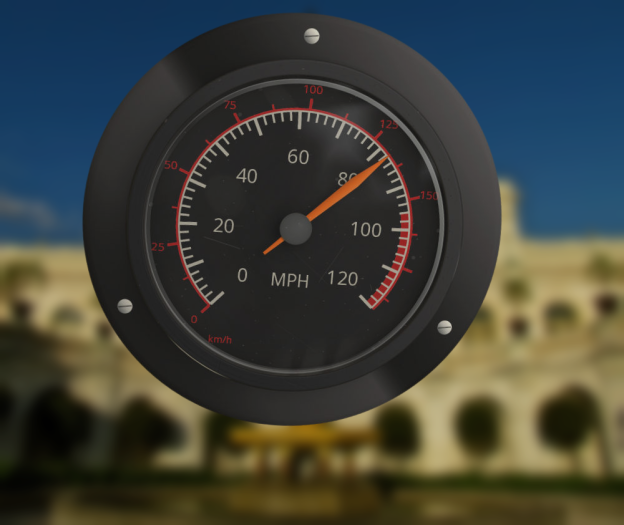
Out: value=82 unit=mph
